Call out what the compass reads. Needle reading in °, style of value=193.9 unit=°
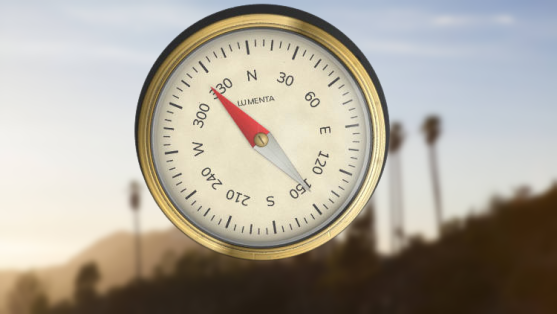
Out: value=325 unit=°
